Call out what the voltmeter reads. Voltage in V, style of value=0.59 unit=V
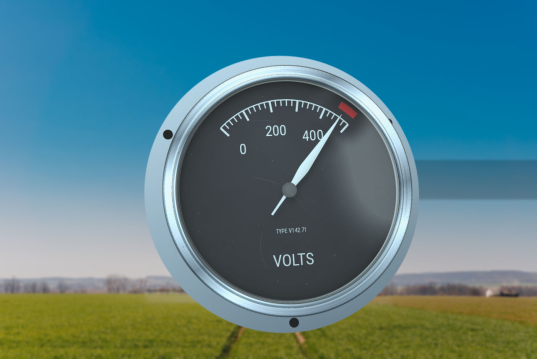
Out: value=460 unit=V
